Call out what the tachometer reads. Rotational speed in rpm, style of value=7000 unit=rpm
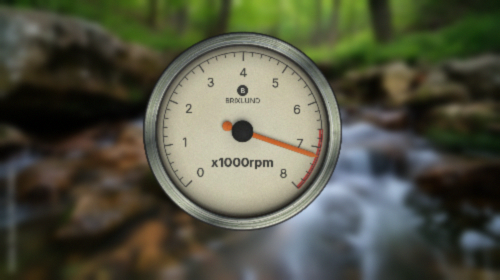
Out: value=7200 unit=rpm
